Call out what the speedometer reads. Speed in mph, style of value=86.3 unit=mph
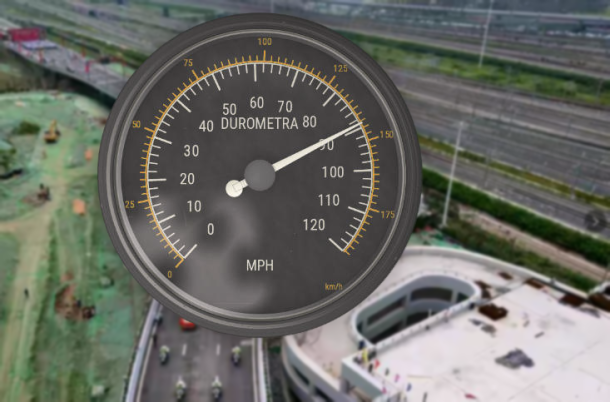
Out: value=89 unit=mph
